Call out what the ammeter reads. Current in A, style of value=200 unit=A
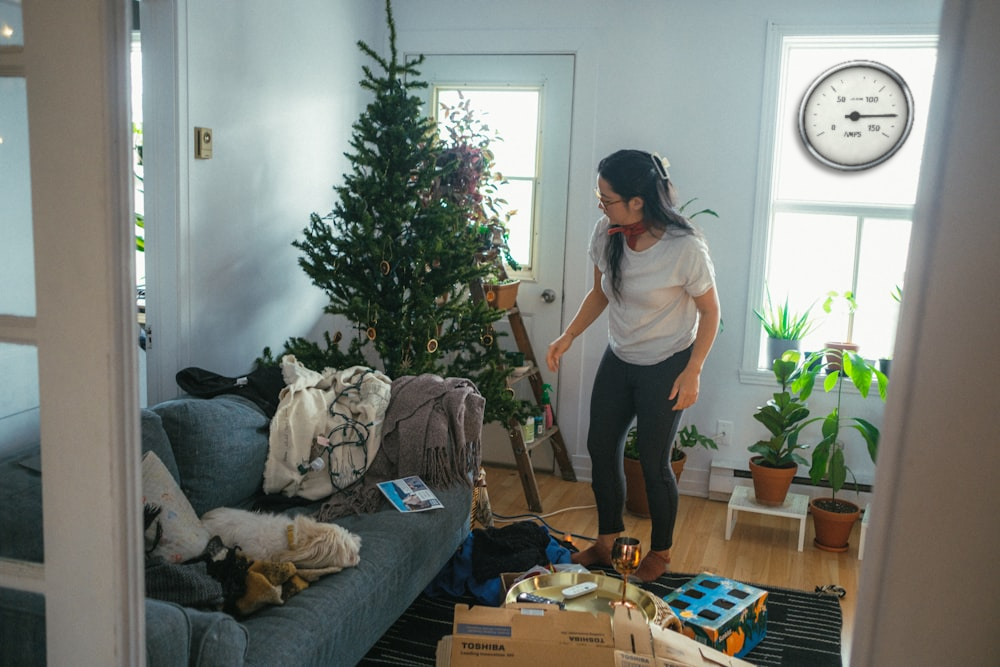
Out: value=130 unit=A
